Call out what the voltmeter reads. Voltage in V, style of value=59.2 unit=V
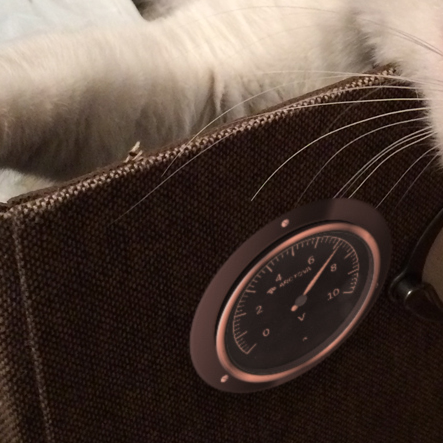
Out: value=7 unit=V
